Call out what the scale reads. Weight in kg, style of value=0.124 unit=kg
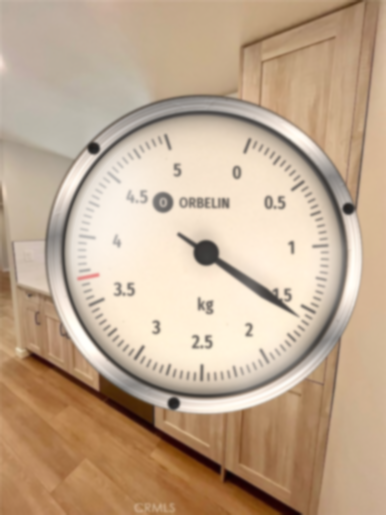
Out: value=1.6 unit=kg
